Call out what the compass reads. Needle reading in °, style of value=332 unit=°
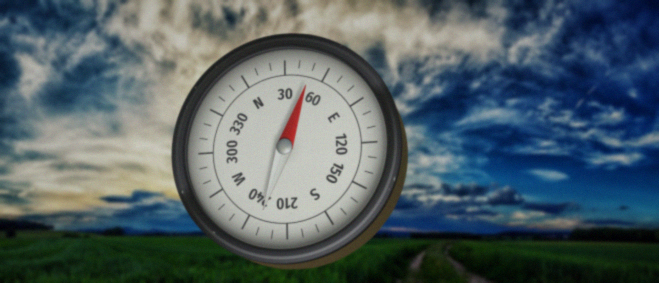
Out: value=50 unit=°
